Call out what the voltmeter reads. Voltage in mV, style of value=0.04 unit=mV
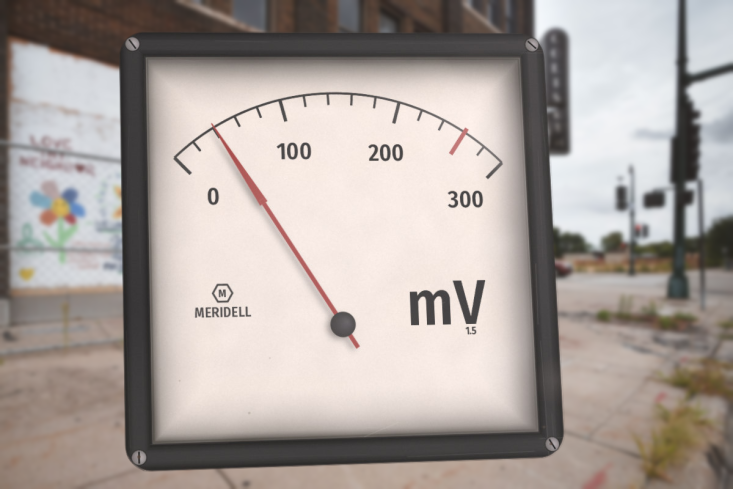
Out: value=40 unit=mV
